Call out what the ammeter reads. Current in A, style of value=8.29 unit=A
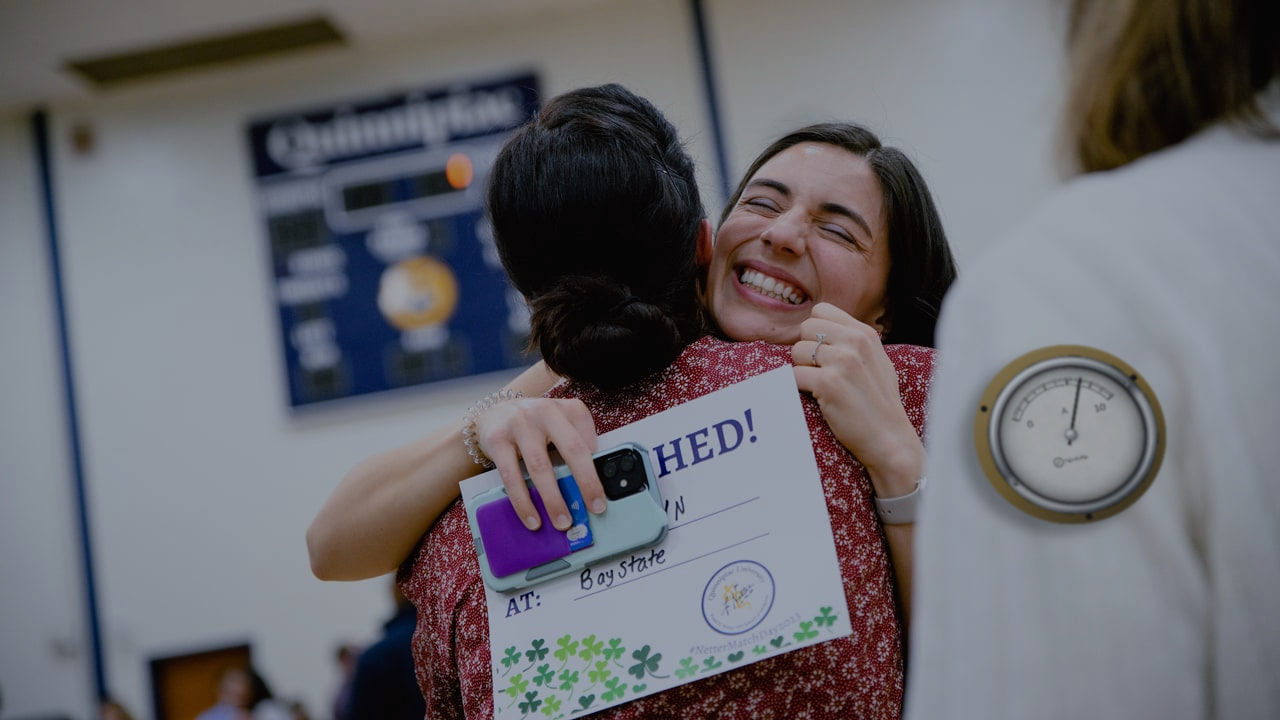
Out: value=7 unit=A
